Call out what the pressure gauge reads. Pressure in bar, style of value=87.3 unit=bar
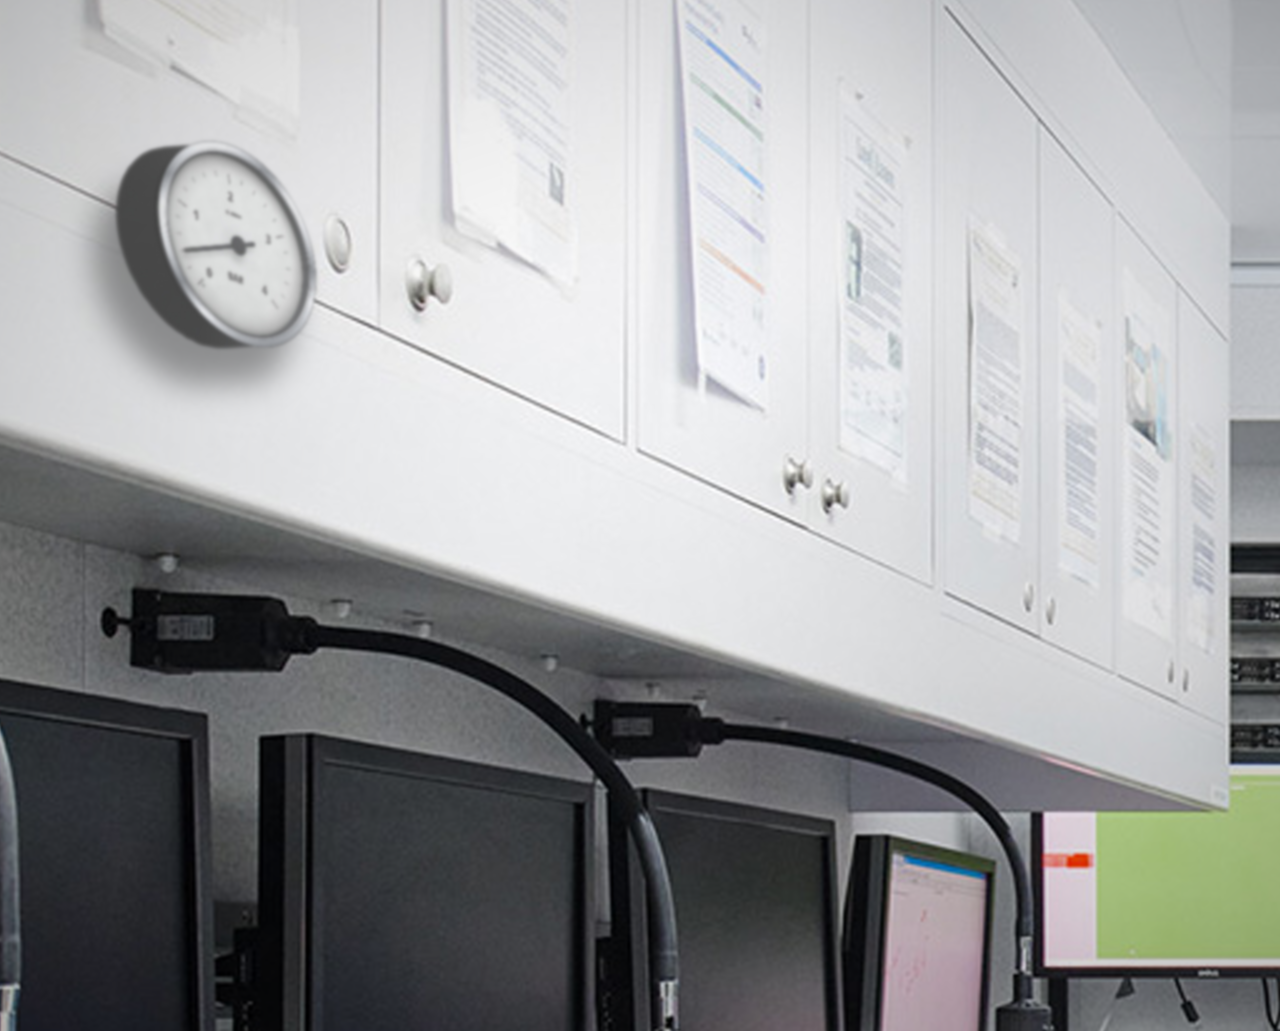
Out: value=0.4 unit=bar
